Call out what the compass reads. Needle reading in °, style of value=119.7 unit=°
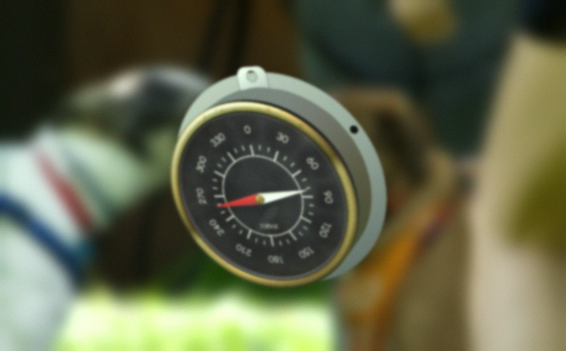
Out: value=260 unit=°
